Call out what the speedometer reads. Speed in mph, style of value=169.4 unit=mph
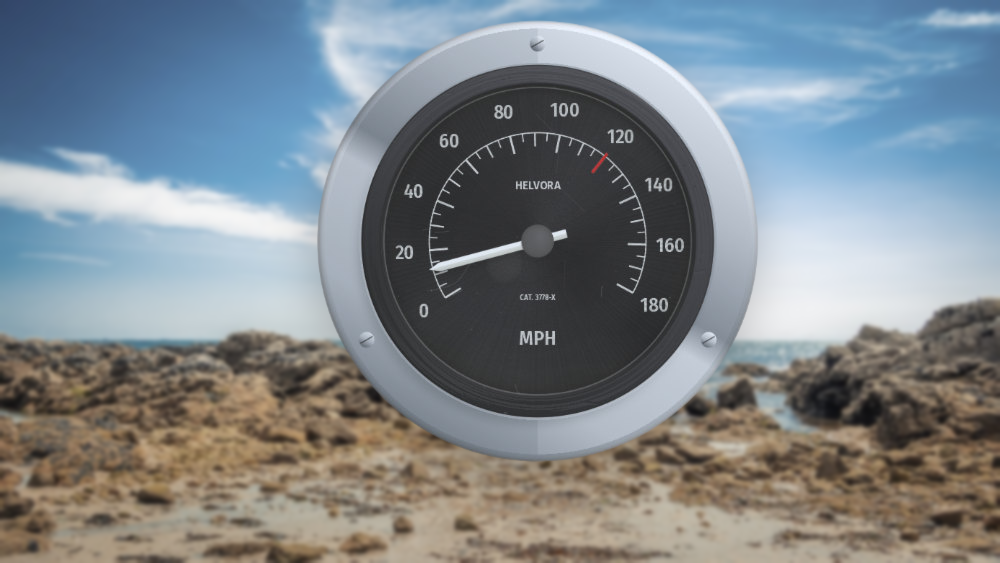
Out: value=12.5 unit=mph
